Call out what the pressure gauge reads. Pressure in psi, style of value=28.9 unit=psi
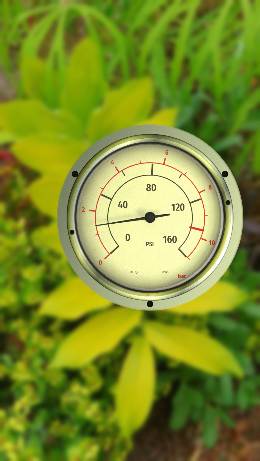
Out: value=20 unit=psi
